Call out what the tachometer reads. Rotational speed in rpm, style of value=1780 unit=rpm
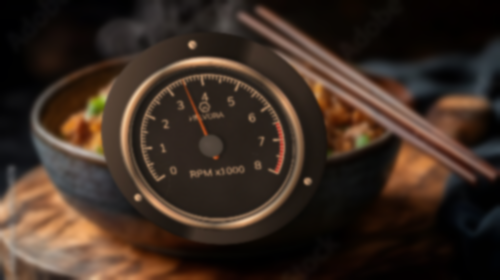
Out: value=3500 unit=rpm
